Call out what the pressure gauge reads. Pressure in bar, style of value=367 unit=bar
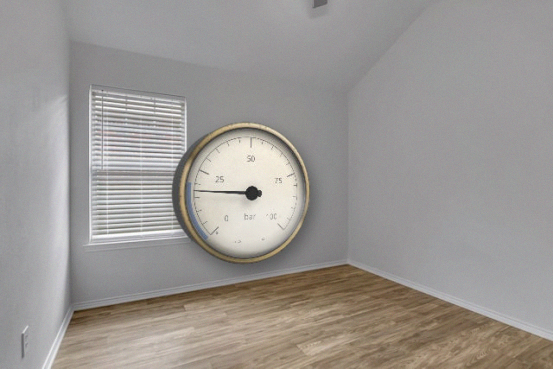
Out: value=17.5 unit=bar
